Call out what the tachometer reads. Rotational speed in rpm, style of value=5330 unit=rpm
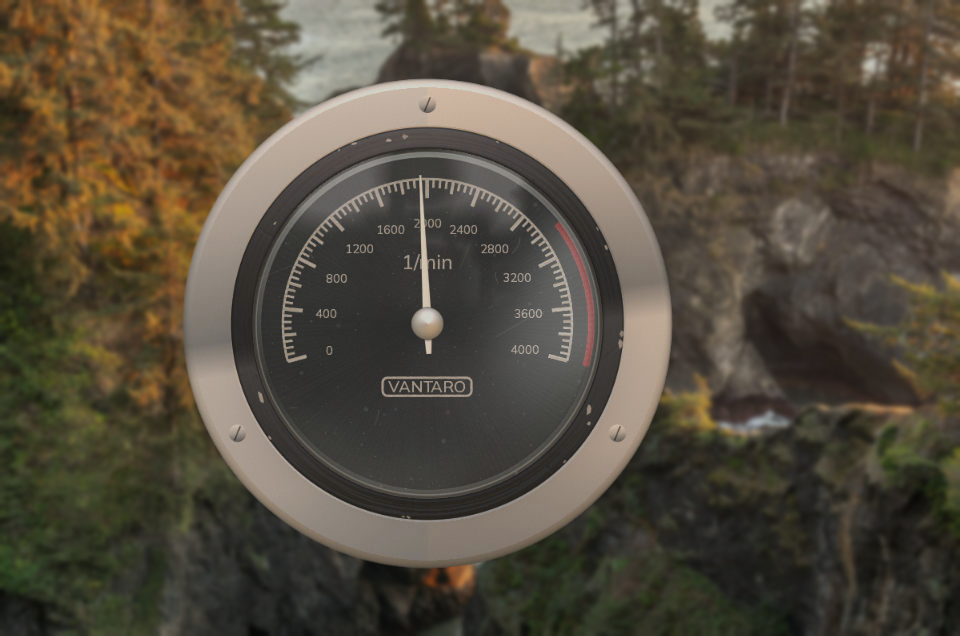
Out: value=1950 unit=rpm
